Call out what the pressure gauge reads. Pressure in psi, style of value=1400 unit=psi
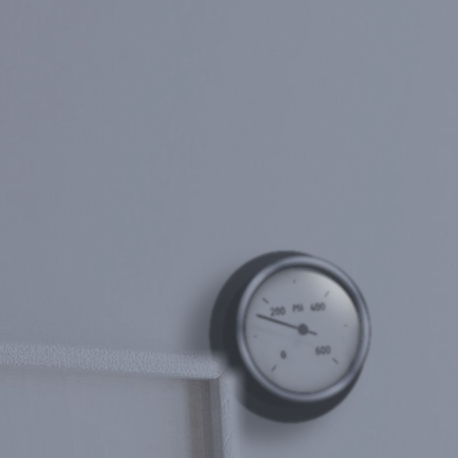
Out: value=150 unit=psi
